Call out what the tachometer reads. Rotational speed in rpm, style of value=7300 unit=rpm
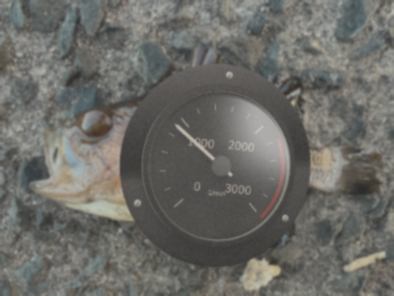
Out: value=900 unit=rpm
